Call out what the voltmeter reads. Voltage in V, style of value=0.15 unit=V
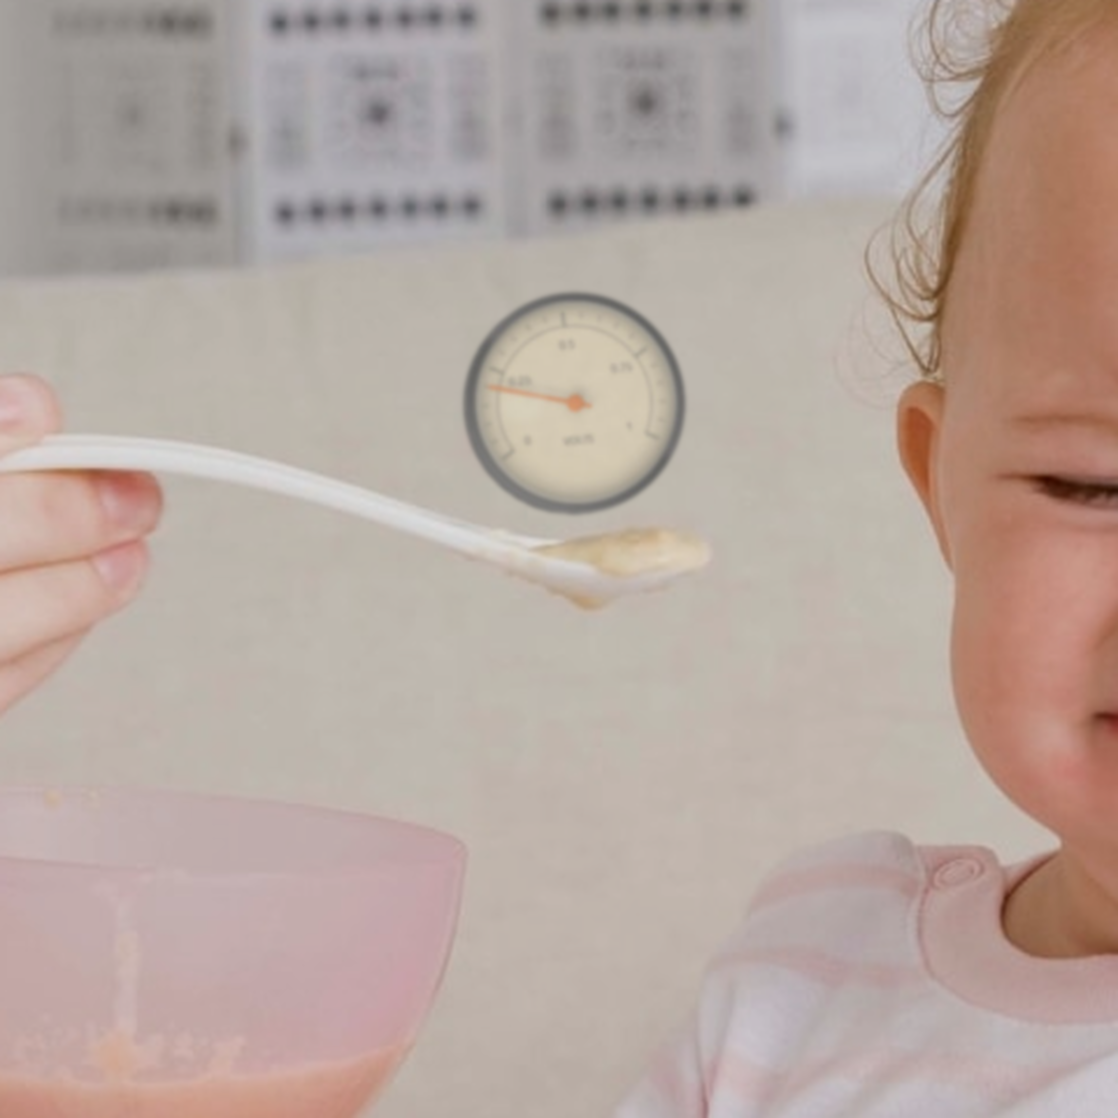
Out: value=0.2 unit=V
